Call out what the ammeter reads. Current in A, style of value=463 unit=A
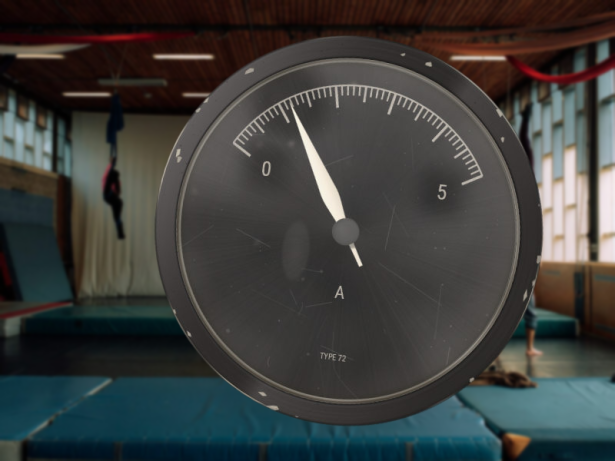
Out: value=1.2 unit=A
